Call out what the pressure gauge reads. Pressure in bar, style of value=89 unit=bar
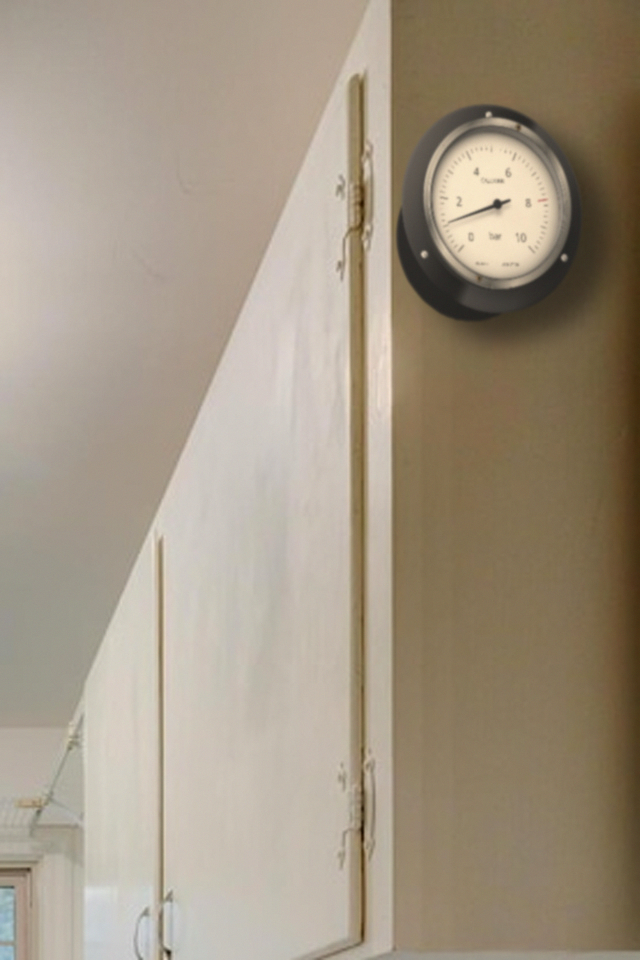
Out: value=1 unit=bar
